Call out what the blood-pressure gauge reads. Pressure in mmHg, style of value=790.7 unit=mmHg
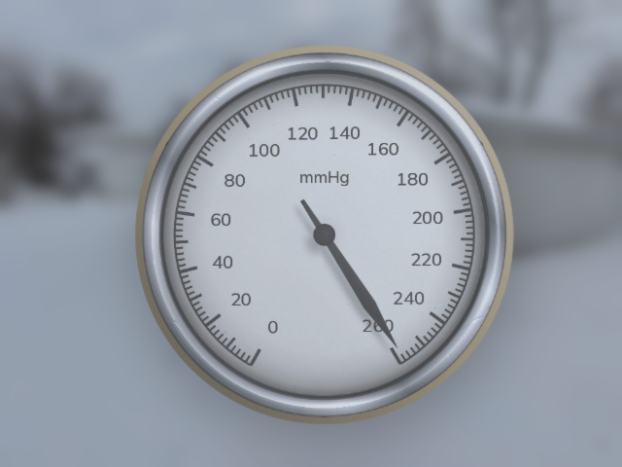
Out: value=258 unit=mmHg
